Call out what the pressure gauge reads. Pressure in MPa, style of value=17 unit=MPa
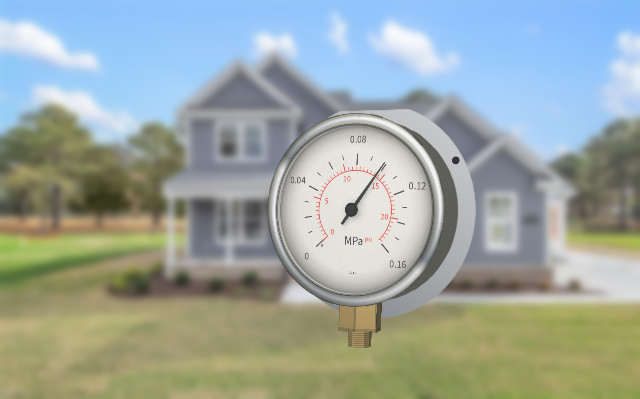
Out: value=0.1 unit=MPa
